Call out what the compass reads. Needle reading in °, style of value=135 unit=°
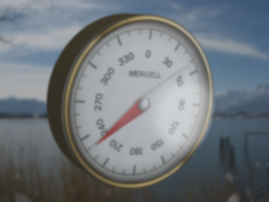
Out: value=230 unit=°
